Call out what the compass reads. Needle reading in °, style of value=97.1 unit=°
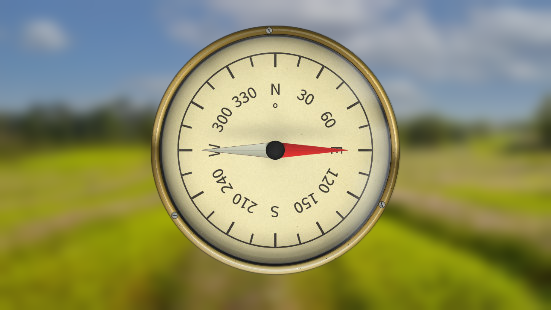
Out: value=90 unit=°
